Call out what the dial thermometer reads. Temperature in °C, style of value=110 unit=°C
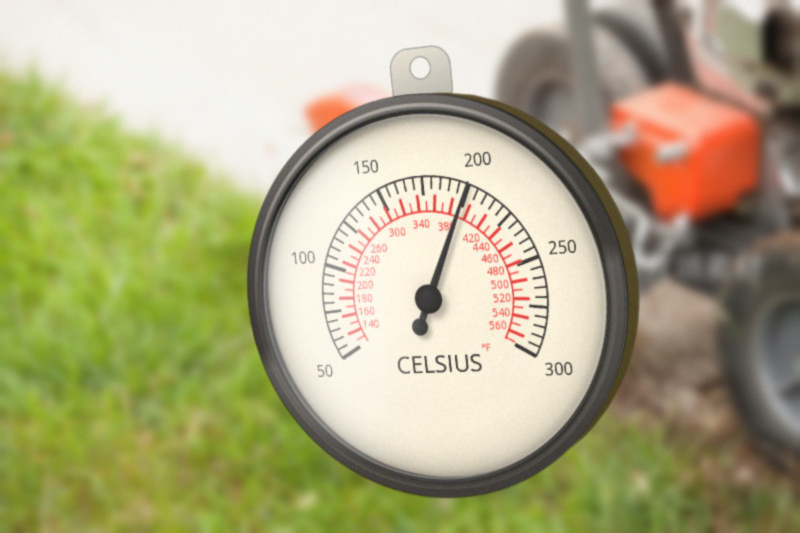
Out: value=200 unit=°C
